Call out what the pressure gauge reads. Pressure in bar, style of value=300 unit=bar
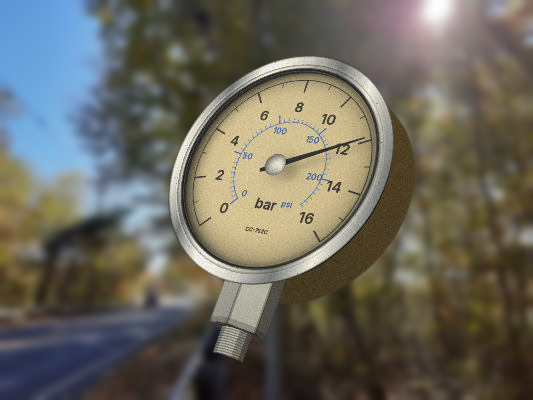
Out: value=12 unit=bar
